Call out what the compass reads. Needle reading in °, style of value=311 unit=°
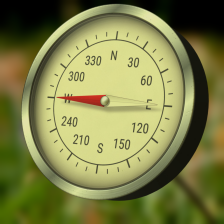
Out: value=270 unit=°
